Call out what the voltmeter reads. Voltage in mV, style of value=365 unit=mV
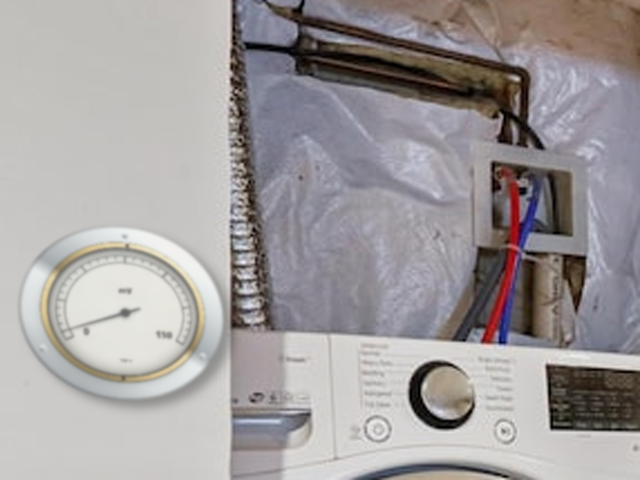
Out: value=5 unit=mV
